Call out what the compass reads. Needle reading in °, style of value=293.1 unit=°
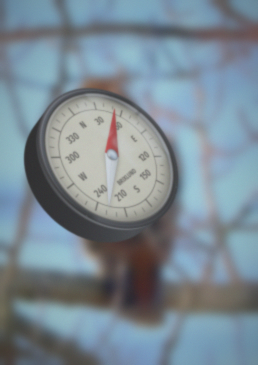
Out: value=50 unit=°
